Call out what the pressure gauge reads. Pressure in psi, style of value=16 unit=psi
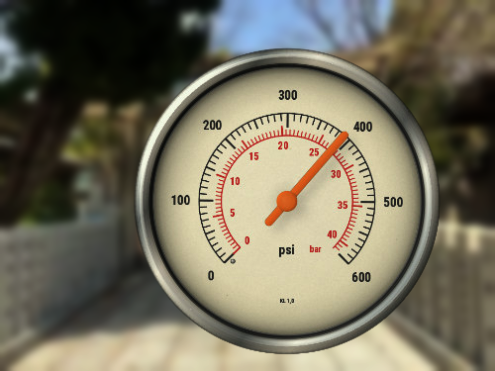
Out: value=390 unit=psi
